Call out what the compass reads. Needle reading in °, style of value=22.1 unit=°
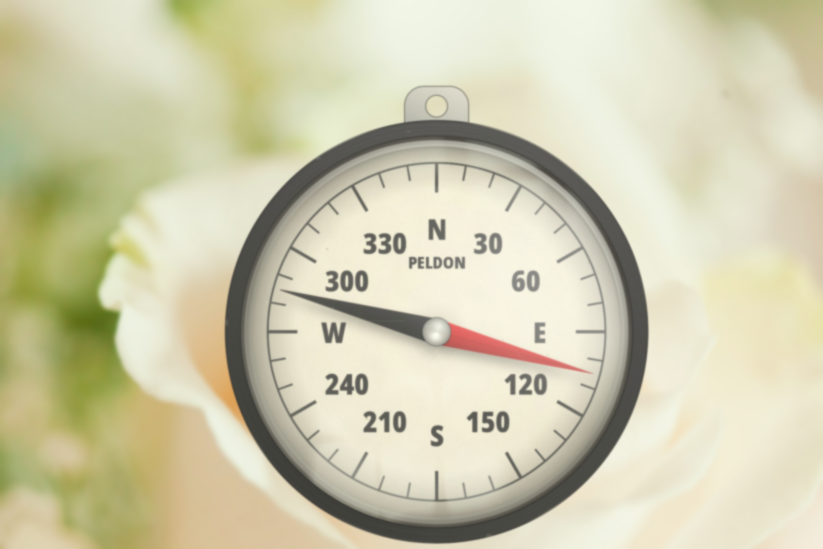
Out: value=105 unit=°
